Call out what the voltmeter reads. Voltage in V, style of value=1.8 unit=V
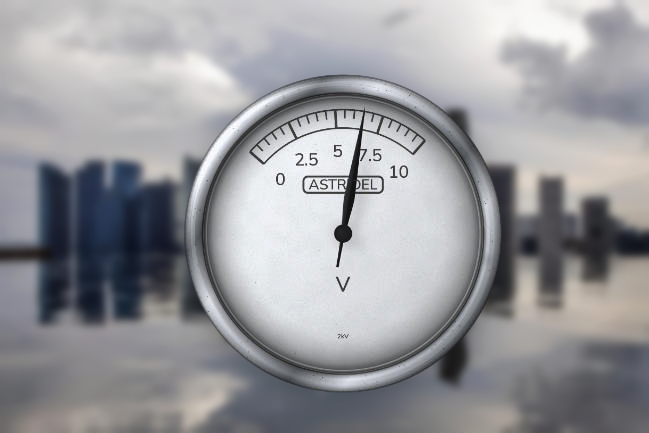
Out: value=6.5 unit=V
